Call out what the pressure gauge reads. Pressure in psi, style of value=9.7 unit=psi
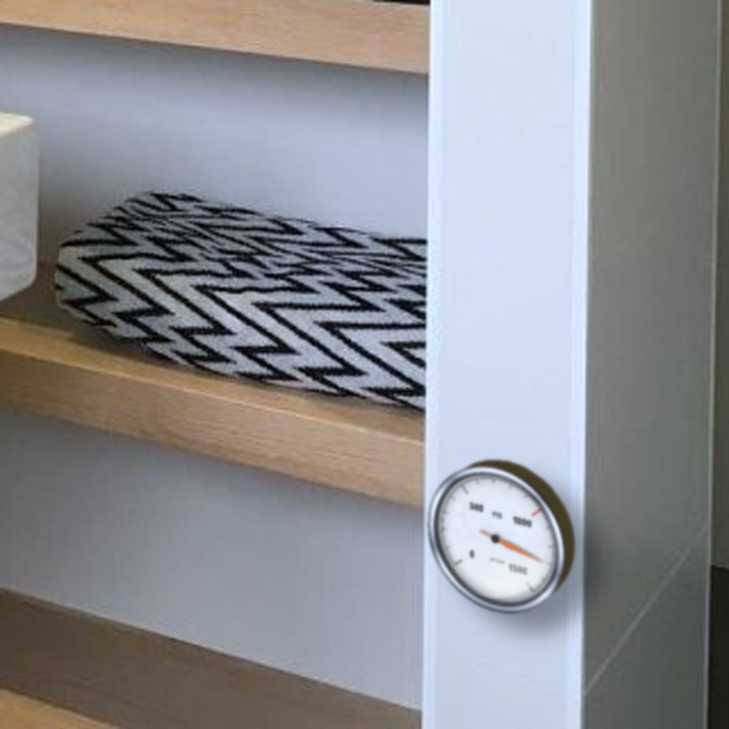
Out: value=1300 unit=psi
